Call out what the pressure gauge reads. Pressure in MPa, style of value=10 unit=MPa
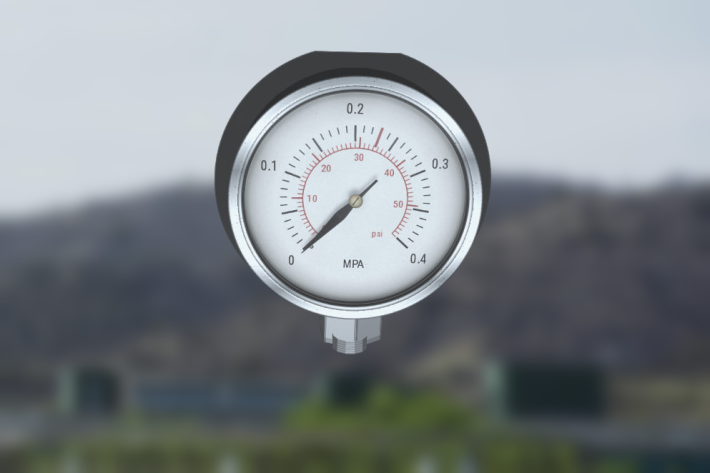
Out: value=0 unit=MPa
